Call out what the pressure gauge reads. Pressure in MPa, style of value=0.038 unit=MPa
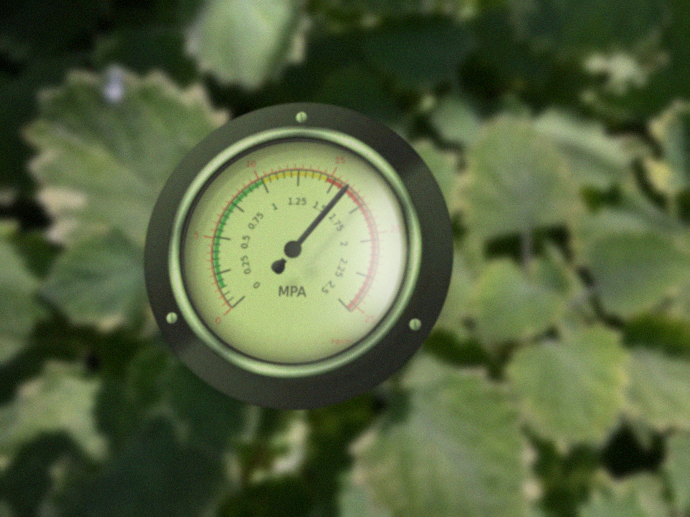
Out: value=1.6 unit=MPa
